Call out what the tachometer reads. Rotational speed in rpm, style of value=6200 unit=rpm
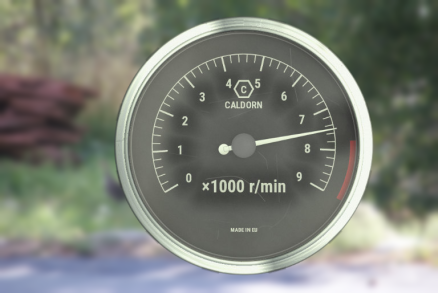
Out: value=7500 unit=rpm
